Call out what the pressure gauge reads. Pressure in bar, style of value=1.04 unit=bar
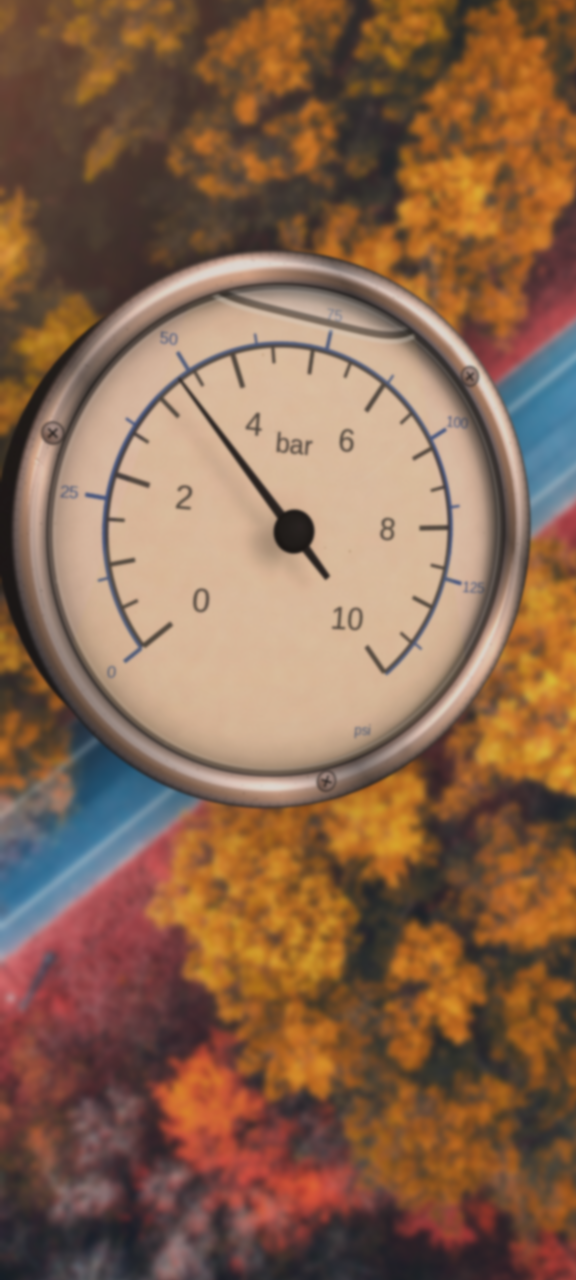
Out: value=3.25 unit=bar
